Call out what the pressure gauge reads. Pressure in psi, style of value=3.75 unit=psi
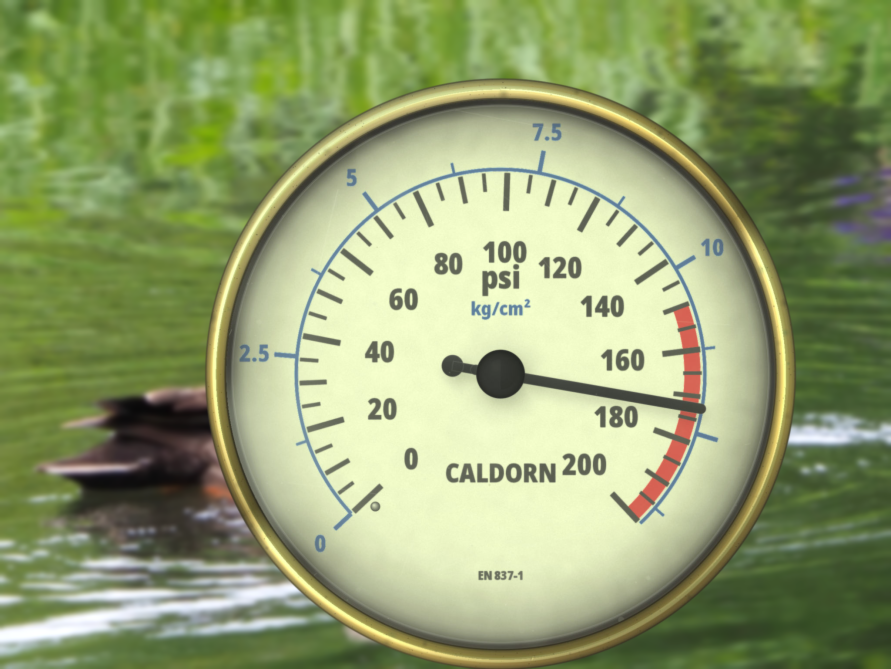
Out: value=172.5 unit=psi
